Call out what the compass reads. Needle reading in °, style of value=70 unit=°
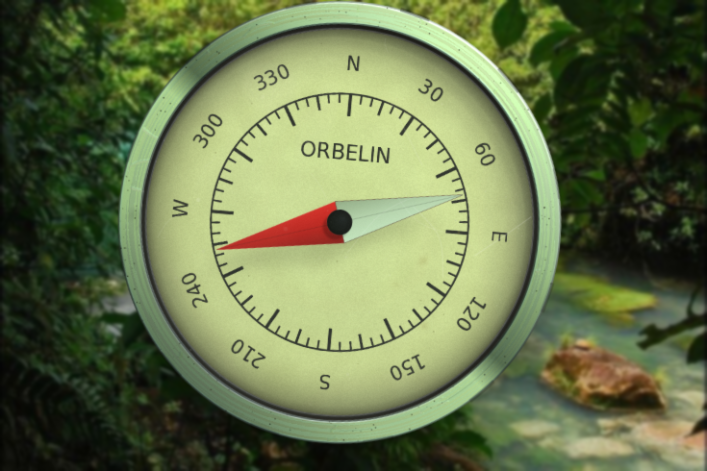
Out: value=252.5 unit=°
